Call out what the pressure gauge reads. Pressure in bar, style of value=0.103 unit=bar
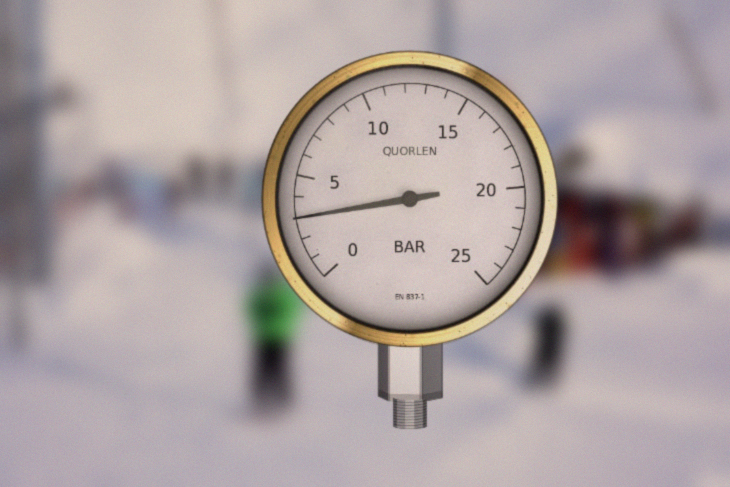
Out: value=3 unit=bar
